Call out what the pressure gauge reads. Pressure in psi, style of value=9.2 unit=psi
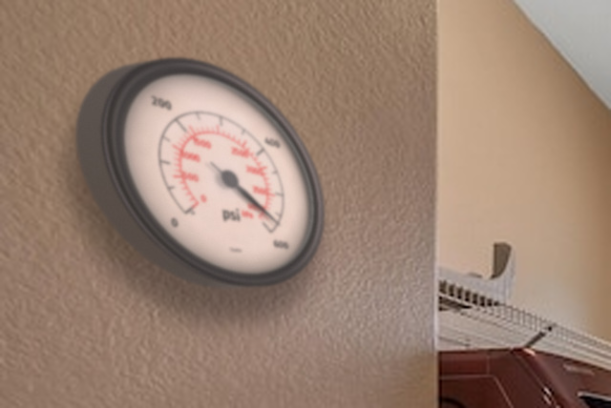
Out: value=575 unit=psi
